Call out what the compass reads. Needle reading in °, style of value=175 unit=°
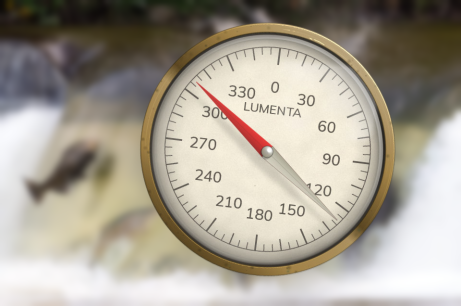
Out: value=307.5 unit=°
